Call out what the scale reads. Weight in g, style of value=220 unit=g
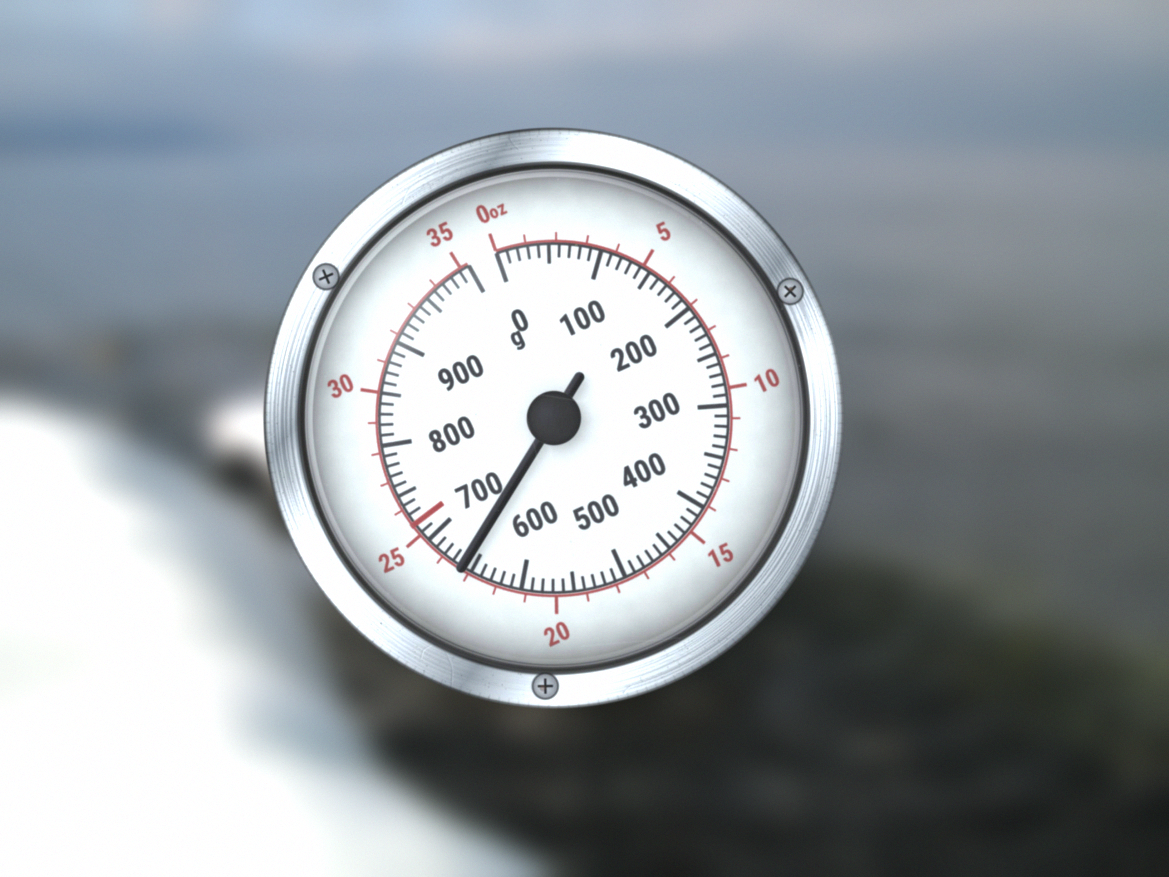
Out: value=660 unit=g
